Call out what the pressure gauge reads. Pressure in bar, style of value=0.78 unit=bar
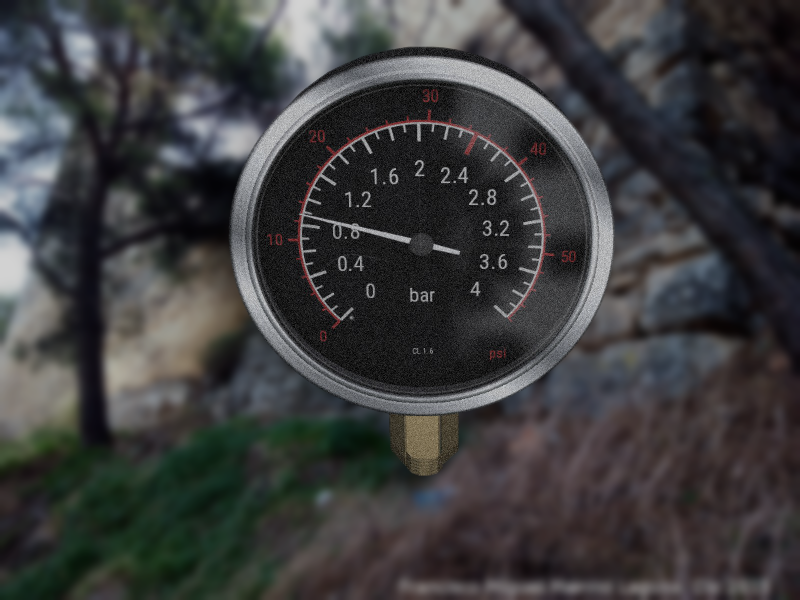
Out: value=0.9 unit=bar
